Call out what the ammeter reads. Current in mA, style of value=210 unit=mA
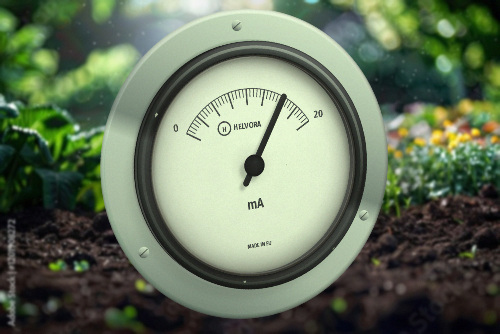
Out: value=15 unit=mA
